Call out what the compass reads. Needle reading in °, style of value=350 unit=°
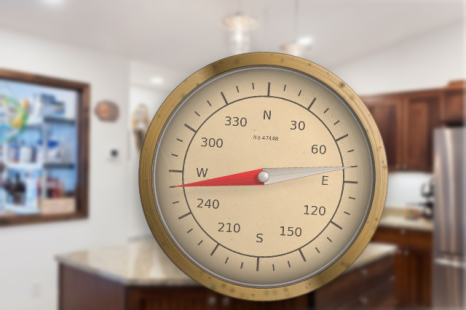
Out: value=260 unit=°
